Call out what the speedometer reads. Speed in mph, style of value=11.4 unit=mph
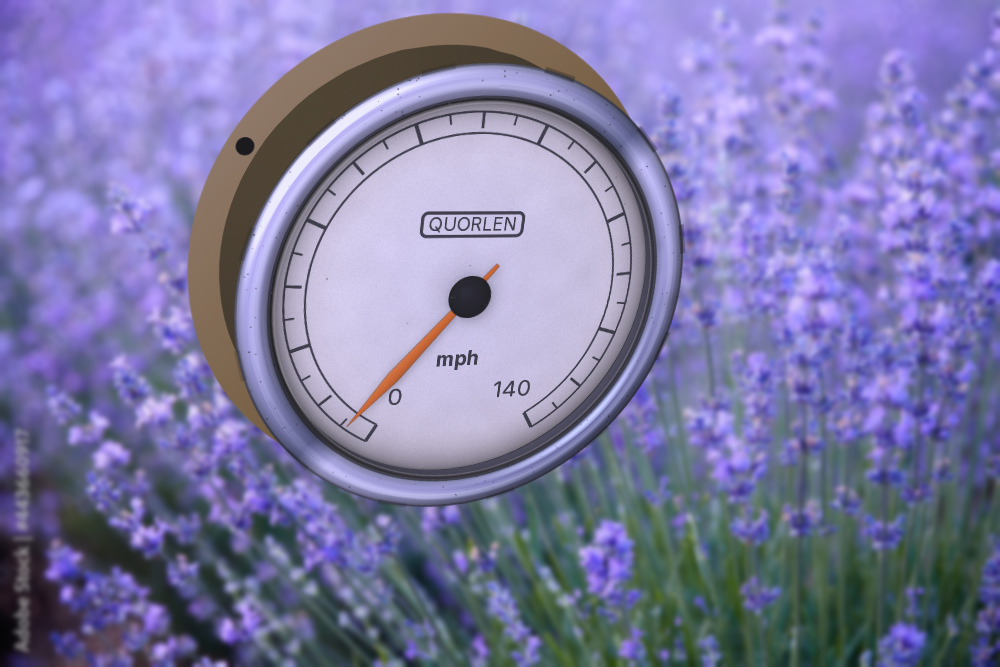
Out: value=5 unit=mph
